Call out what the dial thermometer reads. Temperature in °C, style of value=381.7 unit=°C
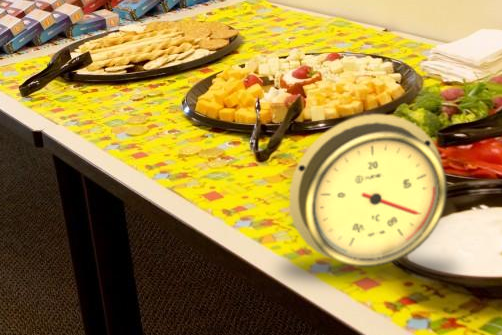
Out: value=52 unit=°C
